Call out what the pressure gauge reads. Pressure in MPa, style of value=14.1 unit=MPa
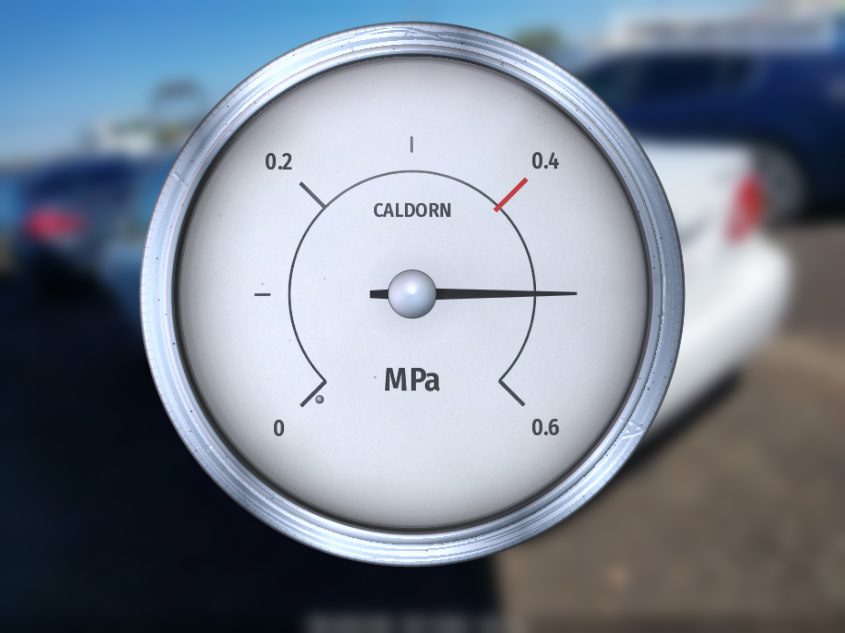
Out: value=0.5 unit=MPa
